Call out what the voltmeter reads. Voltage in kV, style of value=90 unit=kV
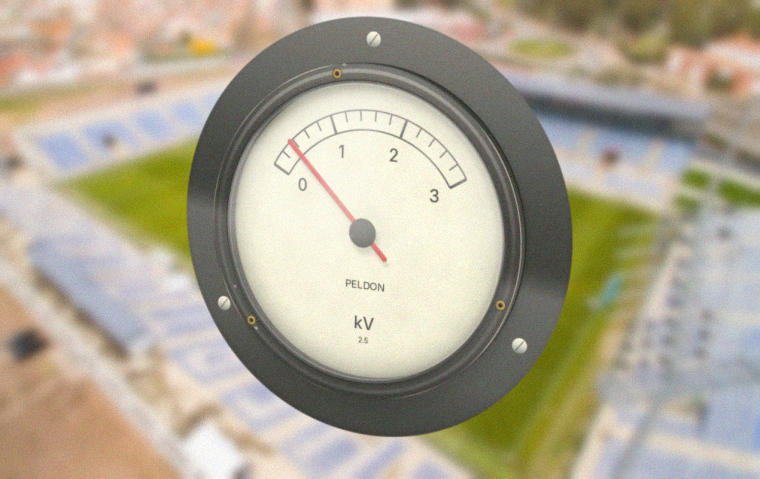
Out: value=0.4 unit=kV
